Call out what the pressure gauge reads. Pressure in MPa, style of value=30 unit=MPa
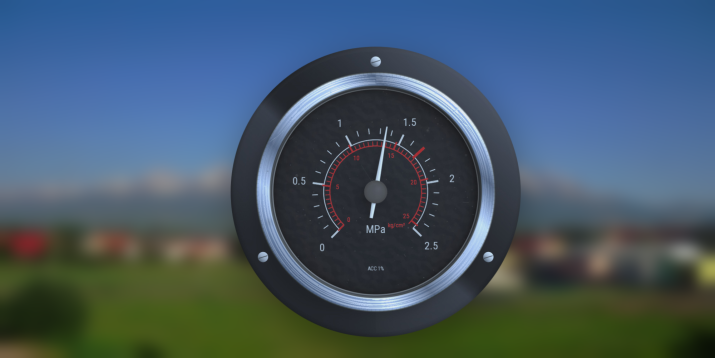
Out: value=1.35 unit=MPa
